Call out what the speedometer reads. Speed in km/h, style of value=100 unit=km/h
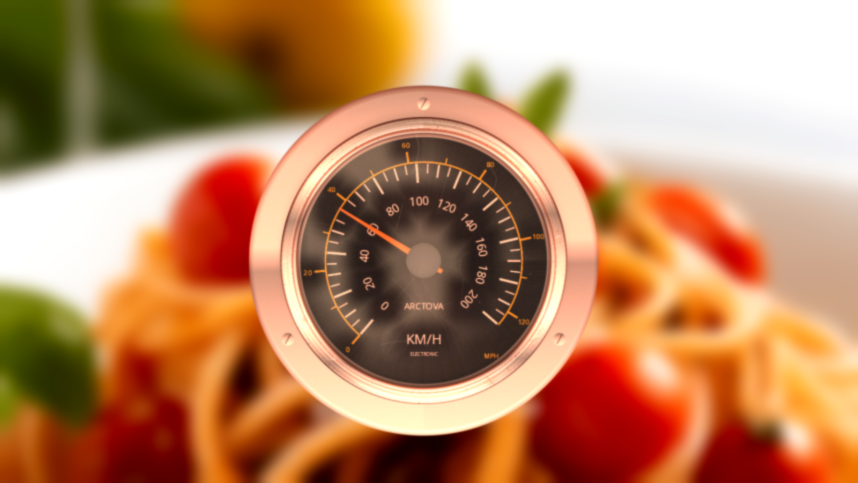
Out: value=60 unit=km/h
